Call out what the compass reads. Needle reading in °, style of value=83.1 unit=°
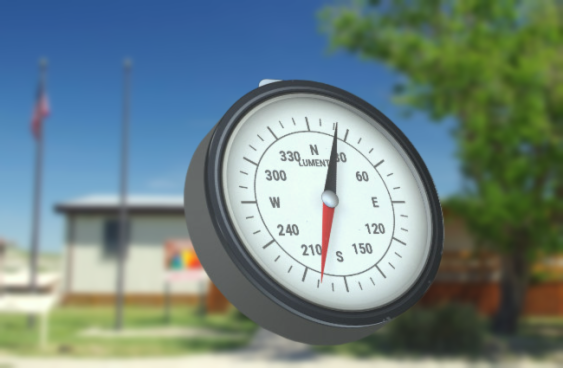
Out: value=200 unit=°
